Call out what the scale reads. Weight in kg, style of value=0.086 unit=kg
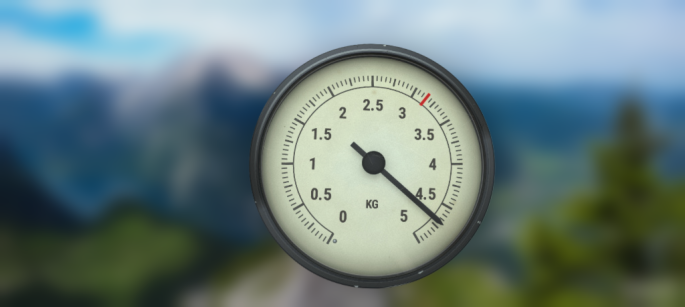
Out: value=4.7 unit=kg
